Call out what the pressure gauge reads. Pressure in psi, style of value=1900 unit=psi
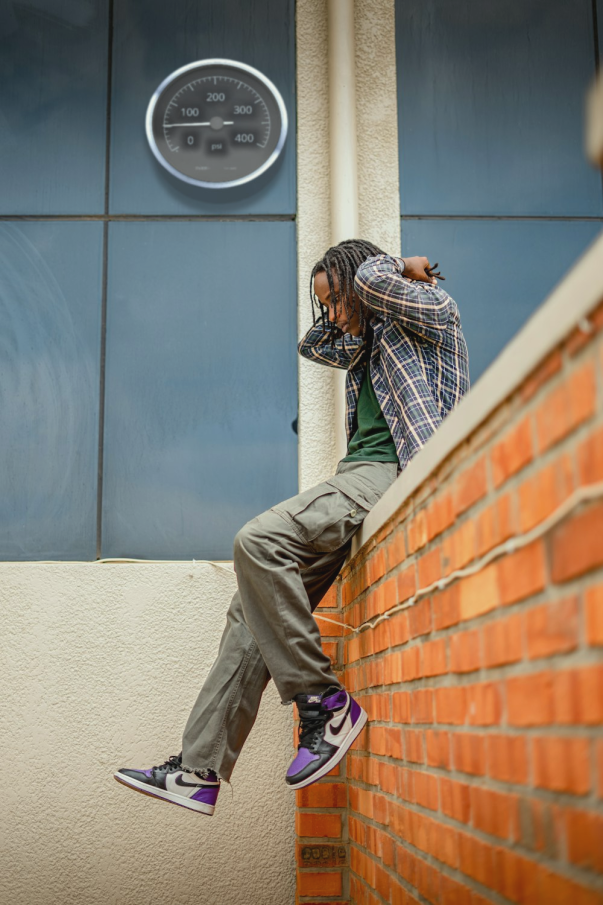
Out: value=50 unit=psi
